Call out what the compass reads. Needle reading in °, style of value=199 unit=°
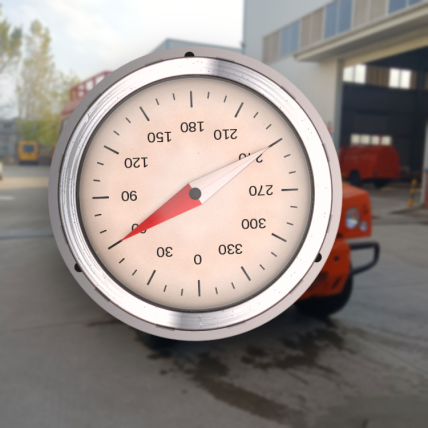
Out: value=60 unit=°
